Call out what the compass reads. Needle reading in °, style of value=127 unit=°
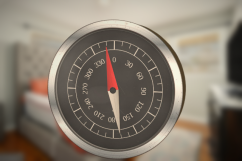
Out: value=350 unit=°
